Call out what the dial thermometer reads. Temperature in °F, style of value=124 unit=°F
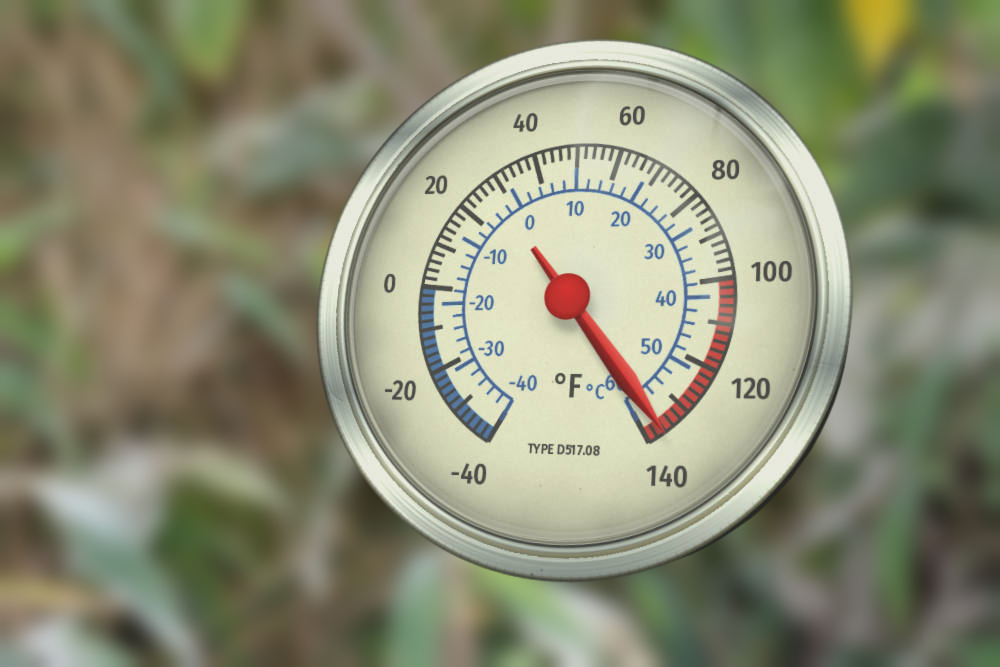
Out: value=136 unit=°F
